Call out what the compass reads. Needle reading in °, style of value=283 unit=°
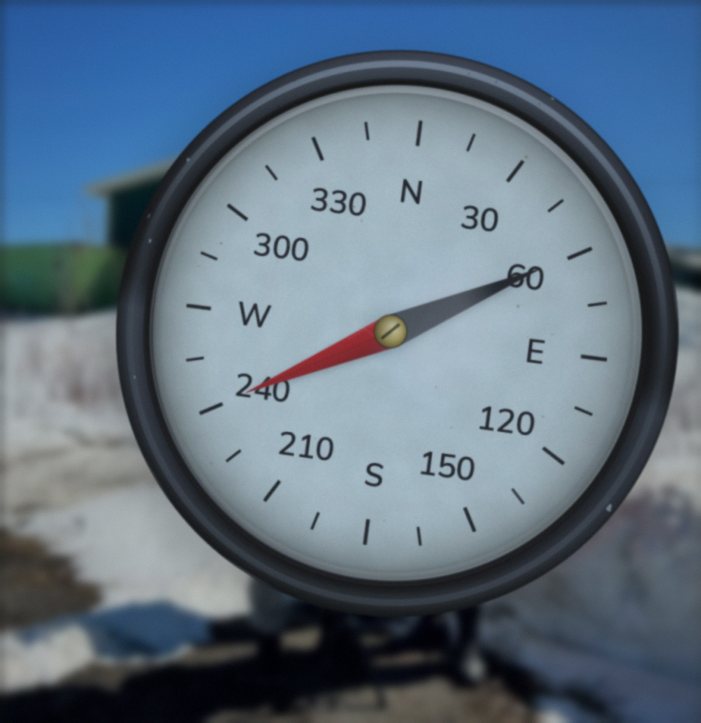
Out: value=240 unit=°
